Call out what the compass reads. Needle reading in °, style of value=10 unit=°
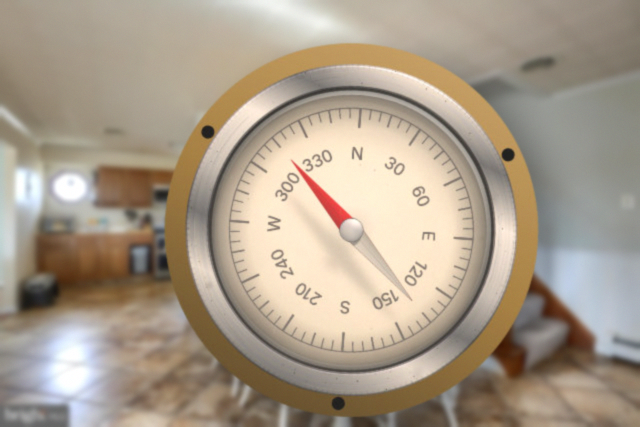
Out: value=315 unit=°
